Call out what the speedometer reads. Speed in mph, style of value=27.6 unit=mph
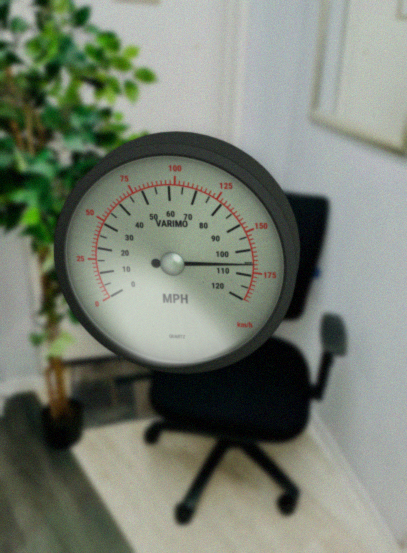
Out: value=105 unit=mph
